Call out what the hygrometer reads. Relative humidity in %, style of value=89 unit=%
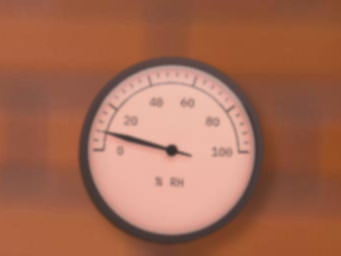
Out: value=8 unit=%
